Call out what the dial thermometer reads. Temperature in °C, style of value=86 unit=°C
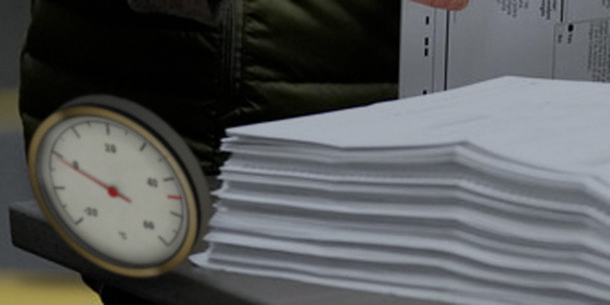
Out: value=0 unit=°C
